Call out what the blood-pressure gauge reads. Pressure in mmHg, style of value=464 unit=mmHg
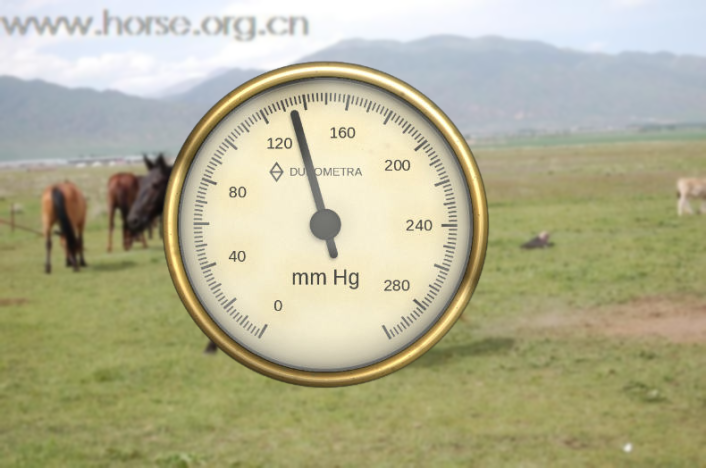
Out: value=134 unit=mmHg
